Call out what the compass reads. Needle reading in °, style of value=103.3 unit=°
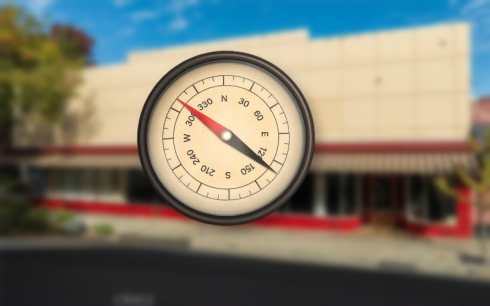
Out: value=310 unit=°
